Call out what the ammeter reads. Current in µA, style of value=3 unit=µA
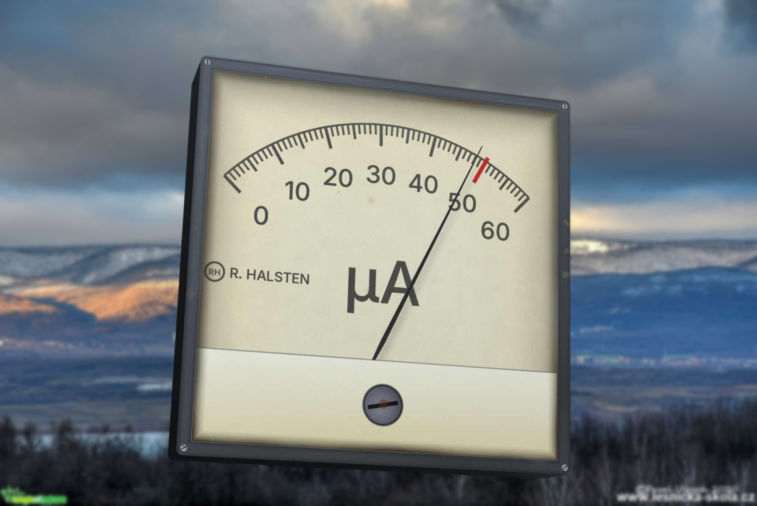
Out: value=48 unit=µA
